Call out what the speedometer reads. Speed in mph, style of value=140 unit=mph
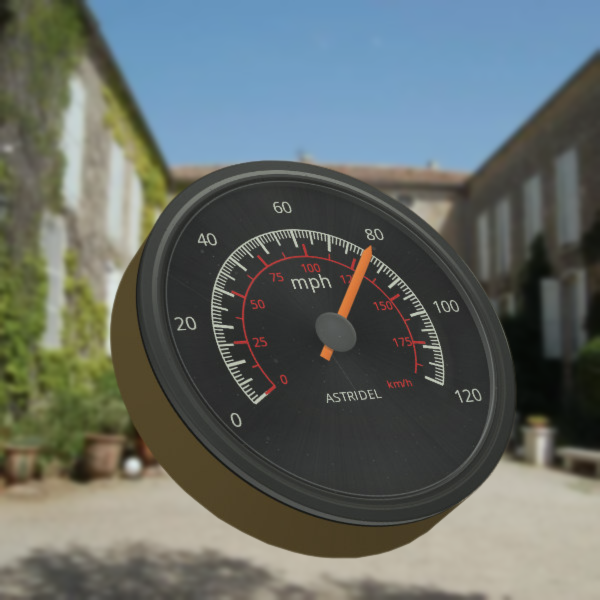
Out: value=80 unit=mph
